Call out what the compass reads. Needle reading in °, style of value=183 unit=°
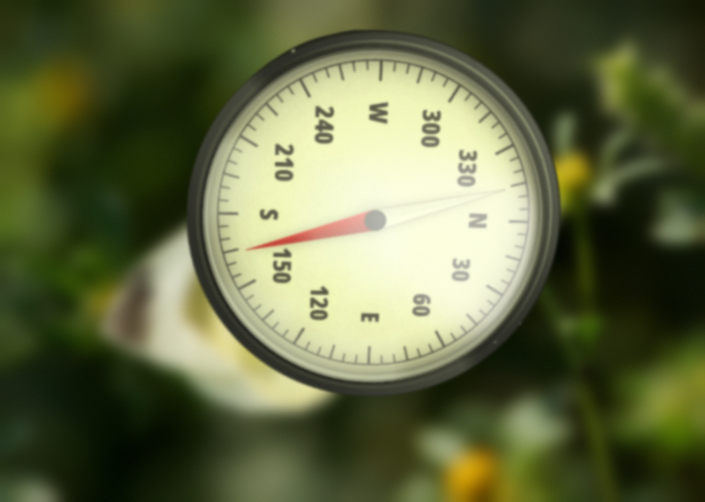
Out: value=165 unit=°
